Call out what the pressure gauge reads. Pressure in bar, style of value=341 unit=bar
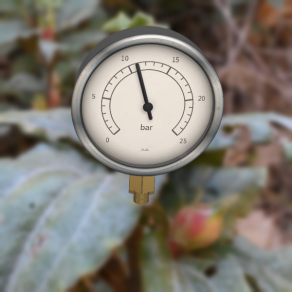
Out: value=11 unit=bar
